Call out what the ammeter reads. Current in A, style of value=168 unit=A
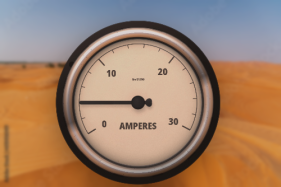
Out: value=4 unit=A
